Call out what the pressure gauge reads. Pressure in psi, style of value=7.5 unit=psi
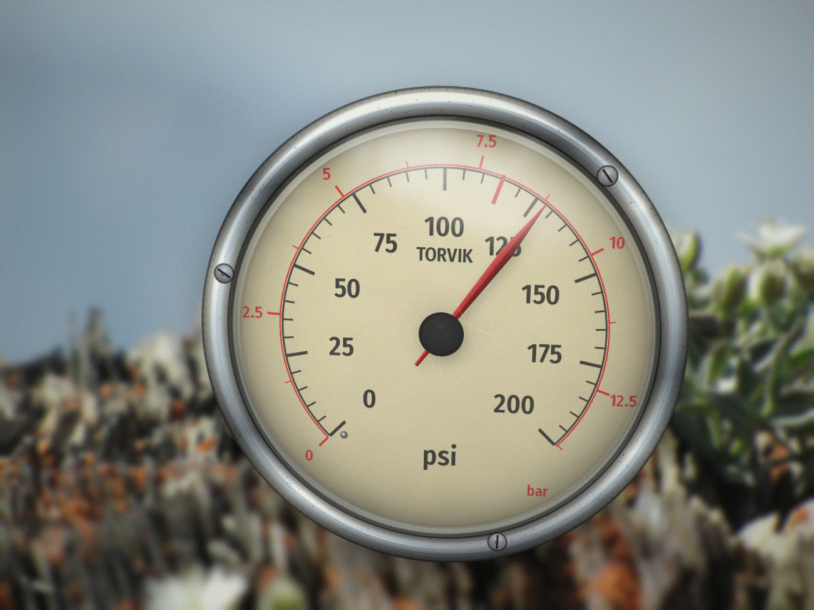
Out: value=127.5 unit=psi
